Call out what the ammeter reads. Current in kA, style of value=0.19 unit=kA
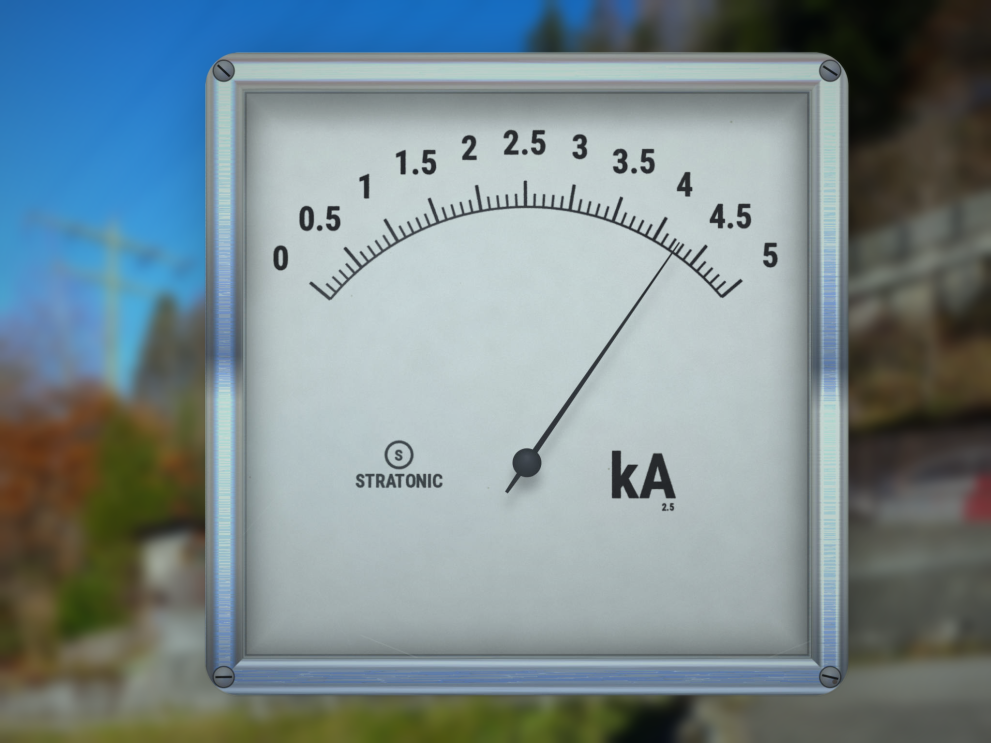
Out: value=4.25 unit=kA
